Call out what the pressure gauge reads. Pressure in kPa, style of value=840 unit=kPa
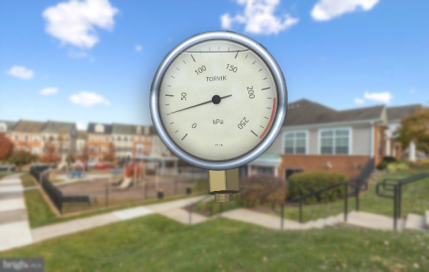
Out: value=30 unit=kPa
